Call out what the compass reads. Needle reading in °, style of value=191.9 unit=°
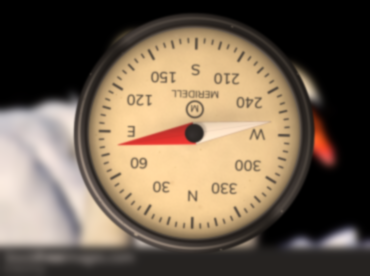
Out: value=80 unit=°
